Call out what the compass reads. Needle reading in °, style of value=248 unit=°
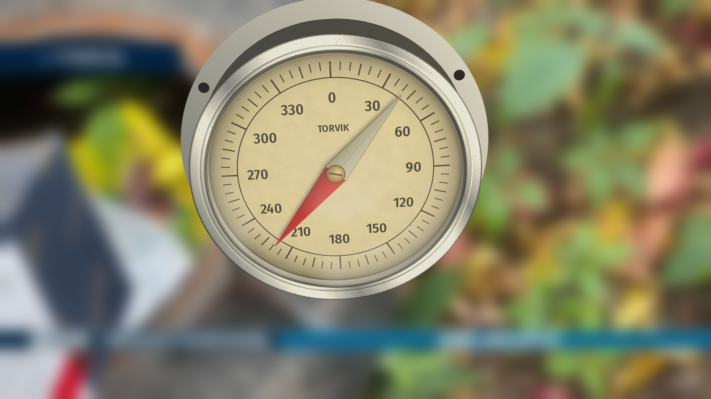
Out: value=220 unit=°
